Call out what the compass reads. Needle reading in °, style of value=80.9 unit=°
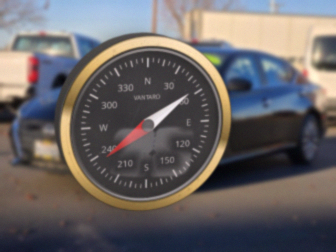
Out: value=235 unit=°
